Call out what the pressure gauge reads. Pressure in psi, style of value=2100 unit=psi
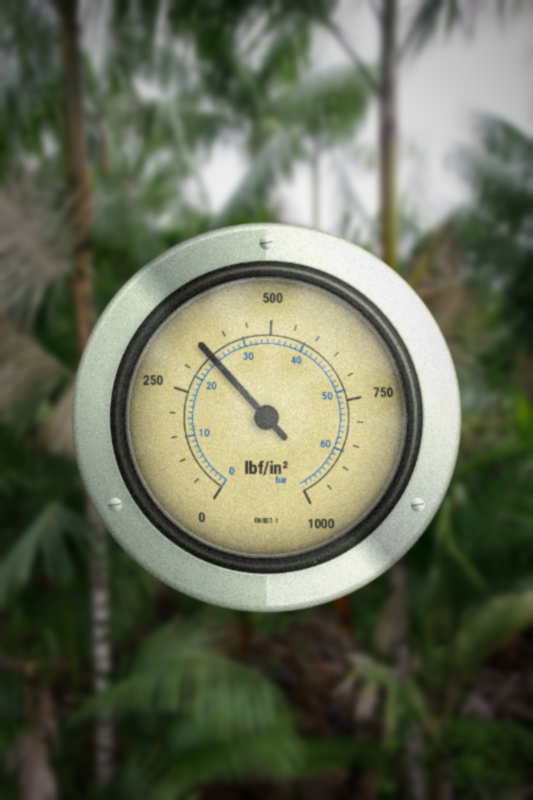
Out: value=350 unit=psi
